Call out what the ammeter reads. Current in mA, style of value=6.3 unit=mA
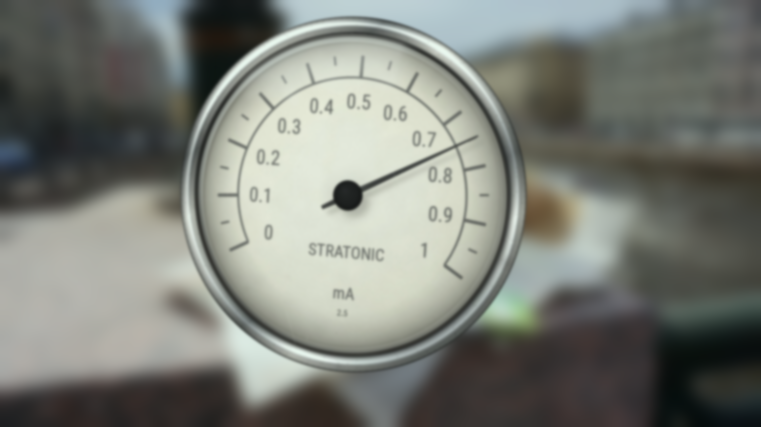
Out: value=0.75 unit=mA
